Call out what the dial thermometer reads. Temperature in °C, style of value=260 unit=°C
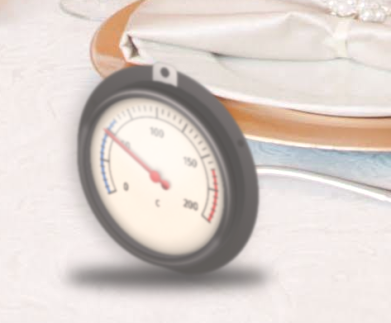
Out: value=50 unit=°C
